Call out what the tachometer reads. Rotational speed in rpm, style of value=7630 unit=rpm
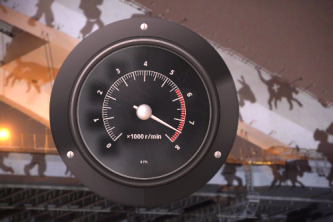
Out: value=7500 unit=rpm
